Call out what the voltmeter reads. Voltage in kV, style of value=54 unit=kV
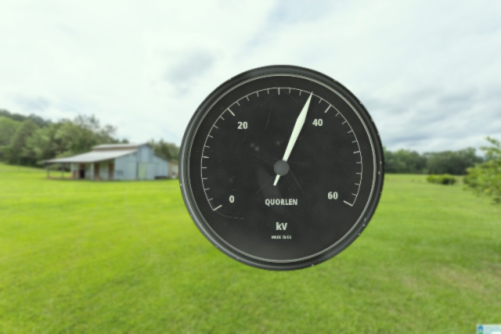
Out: value=36 unit=kV
